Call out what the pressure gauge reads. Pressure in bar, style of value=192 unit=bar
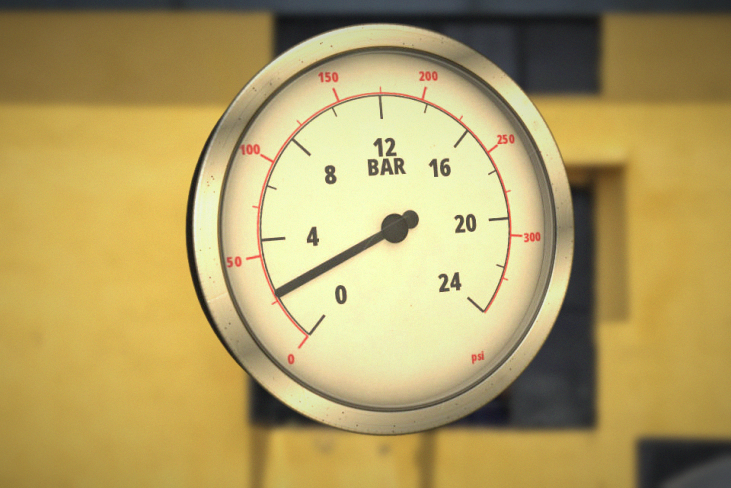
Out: value=2 unit=bar
